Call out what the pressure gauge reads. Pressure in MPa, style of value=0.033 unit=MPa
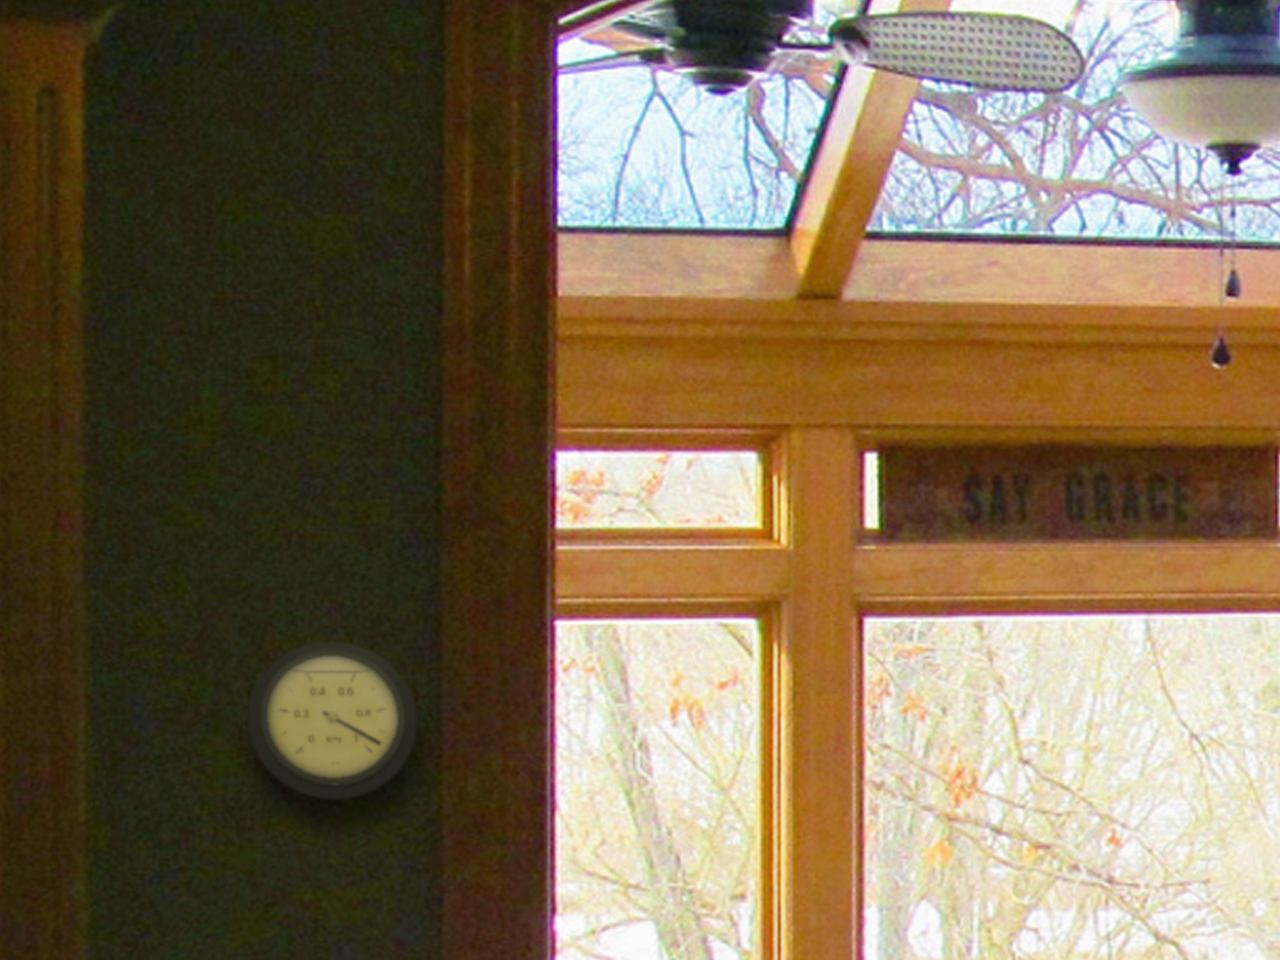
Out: value=0.95 unit=MPa
